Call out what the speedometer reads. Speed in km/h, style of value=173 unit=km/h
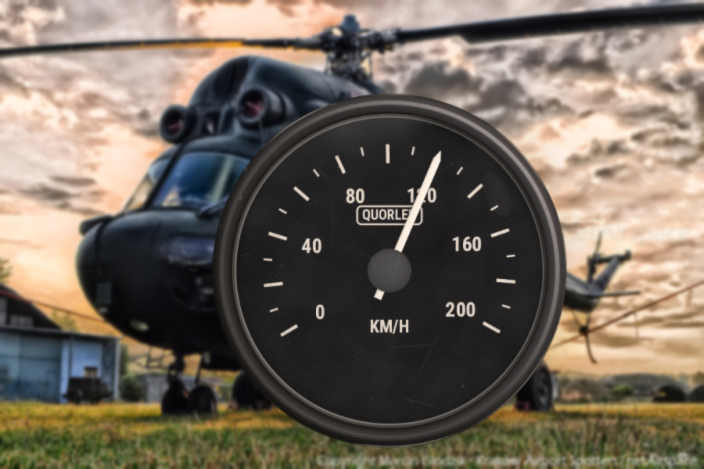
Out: value=120 unit=km/h
